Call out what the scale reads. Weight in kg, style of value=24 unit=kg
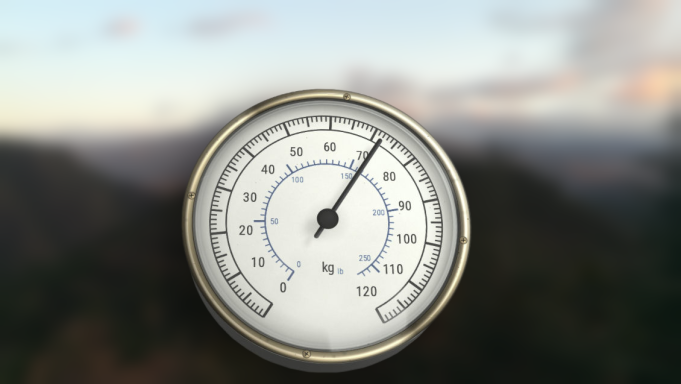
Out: value=72 unit=kg
